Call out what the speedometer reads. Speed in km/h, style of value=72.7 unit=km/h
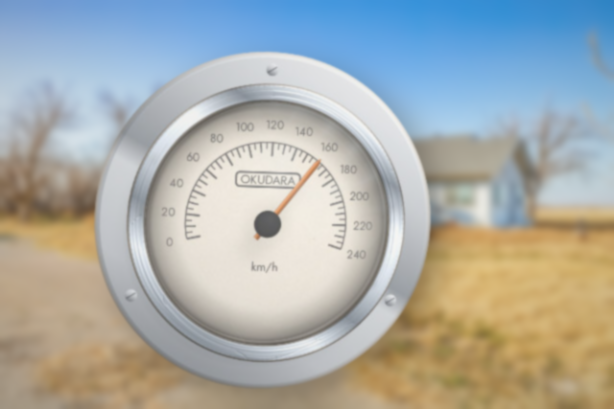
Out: value=160 unit=km/h
